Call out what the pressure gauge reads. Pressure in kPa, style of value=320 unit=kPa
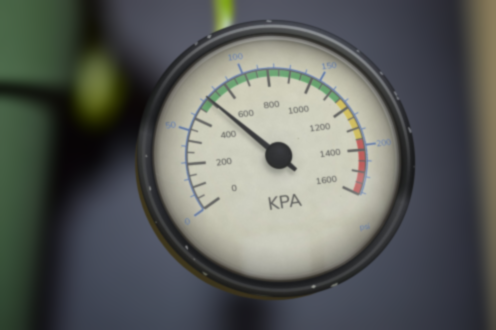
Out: value=500 unit=kPa
